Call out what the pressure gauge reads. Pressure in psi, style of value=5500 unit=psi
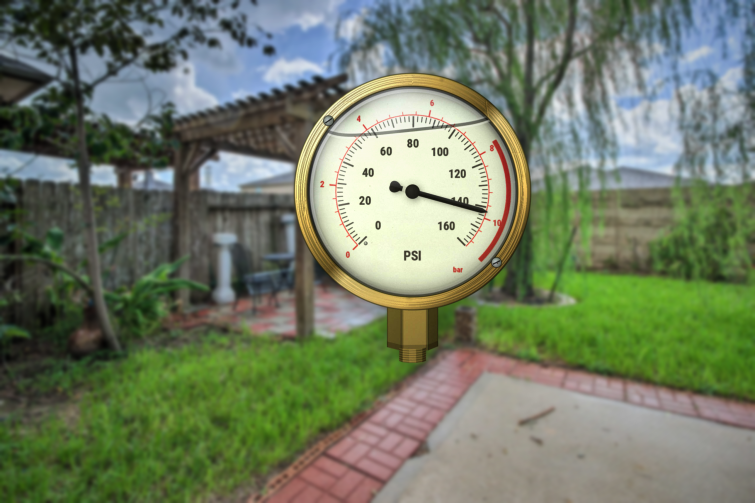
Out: value=142 unit=psi
